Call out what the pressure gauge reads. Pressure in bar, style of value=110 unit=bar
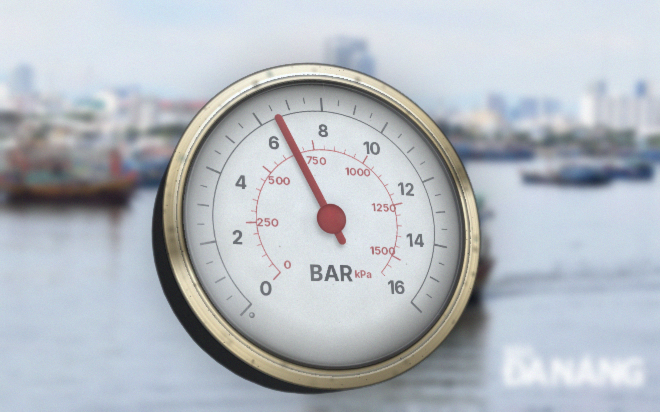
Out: value=6.5 unit=bar
